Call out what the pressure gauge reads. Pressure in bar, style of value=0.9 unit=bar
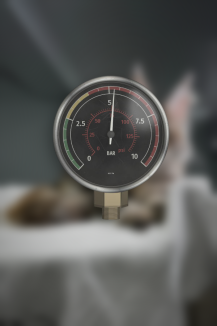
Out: value=5.25 unit=bar
